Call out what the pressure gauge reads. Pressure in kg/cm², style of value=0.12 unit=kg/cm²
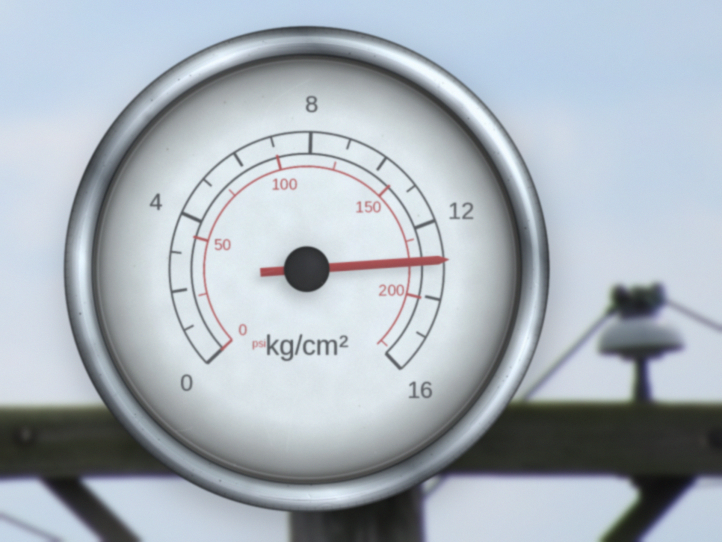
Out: value=13 unit=kg/cm²
